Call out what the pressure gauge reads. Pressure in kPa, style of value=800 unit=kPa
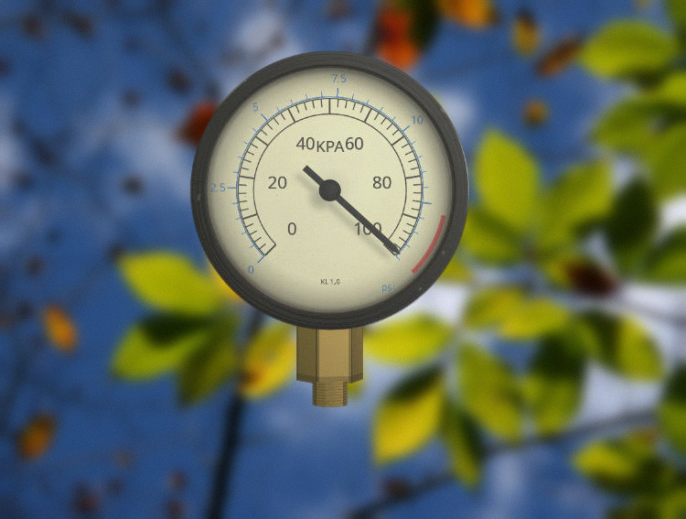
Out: value=99 unit=kPa
